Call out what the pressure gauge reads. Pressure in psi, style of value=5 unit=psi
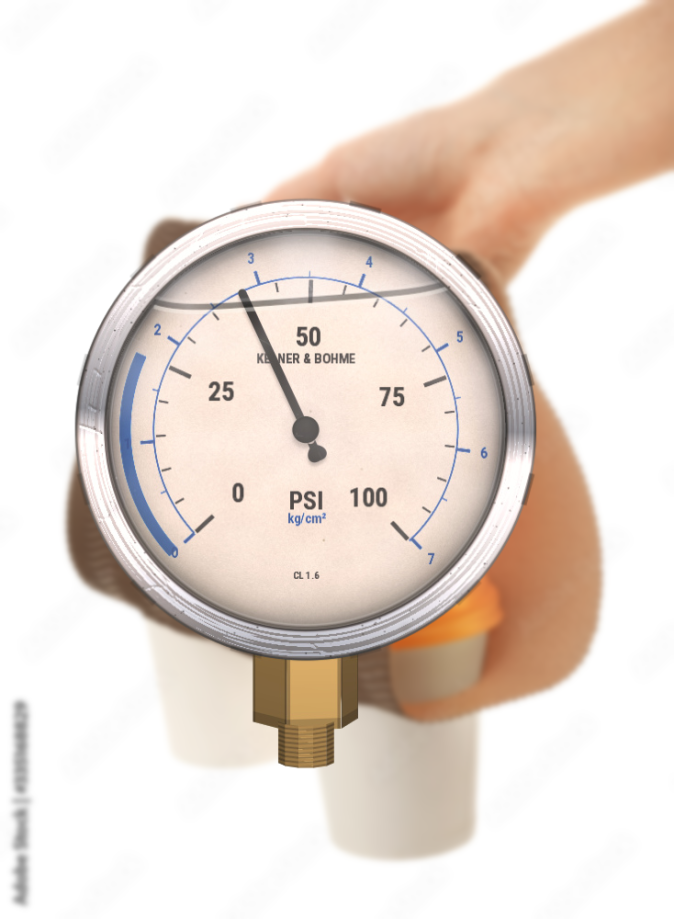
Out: value=40 unit=psi
